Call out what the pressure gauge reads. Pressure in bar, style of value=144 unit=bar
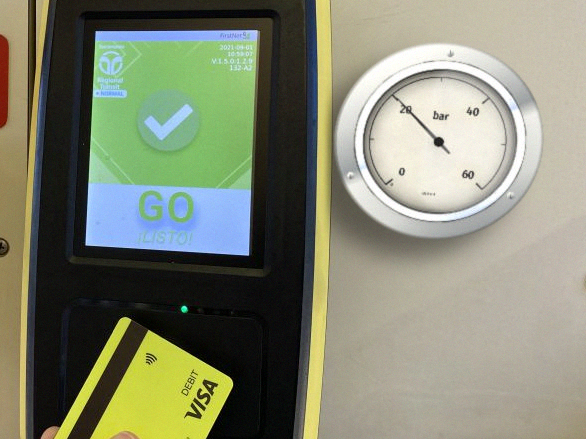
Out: value=20 unit=bar
